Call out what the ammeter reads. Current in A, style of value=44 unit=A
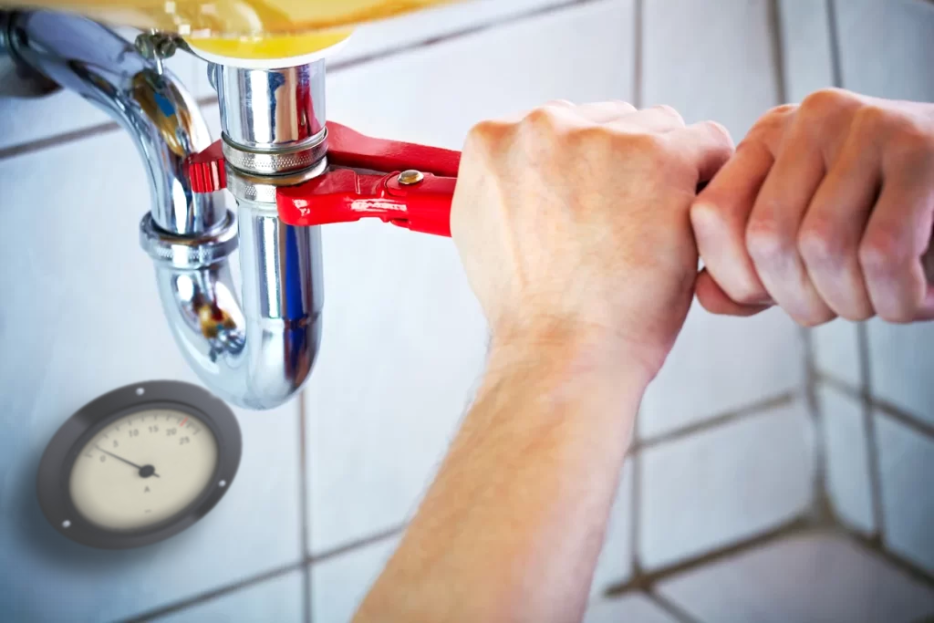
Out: value=2.5 unit=A
